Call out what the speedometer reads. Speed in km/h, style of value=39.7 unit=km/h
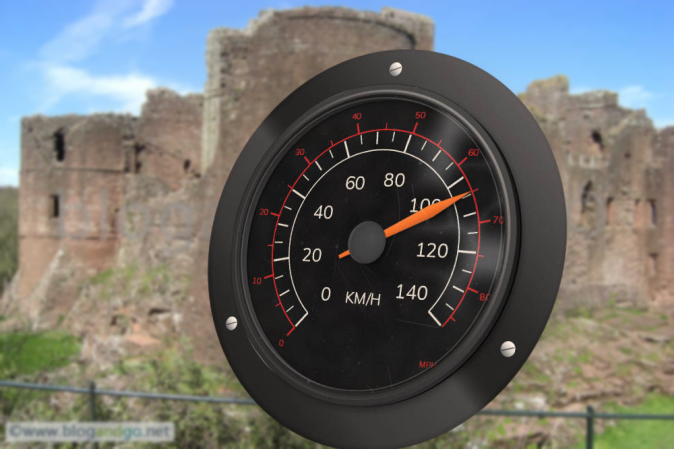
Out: value=105 unit=km/h
